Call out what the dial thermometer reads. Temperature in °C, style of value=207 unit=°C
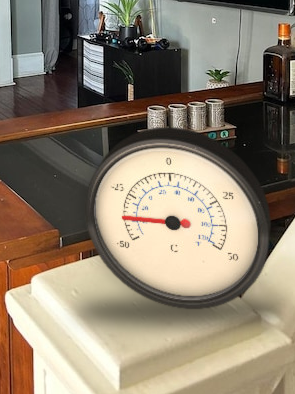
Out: value=-37.5 unit=°C
